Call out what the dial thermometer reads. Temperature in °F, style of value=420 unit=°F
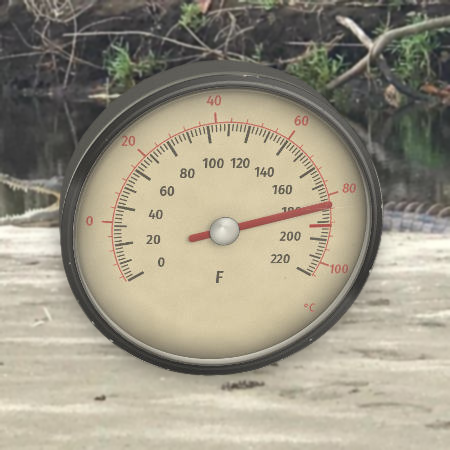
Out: value=180 unit=°F
